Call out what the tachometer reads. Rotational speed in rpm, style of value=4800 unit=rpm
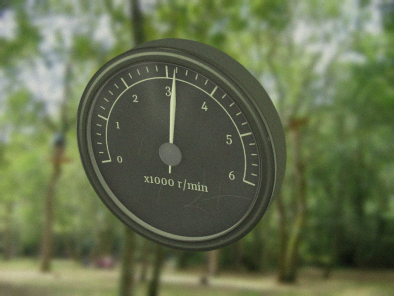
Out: value=3200 unit=rpm
